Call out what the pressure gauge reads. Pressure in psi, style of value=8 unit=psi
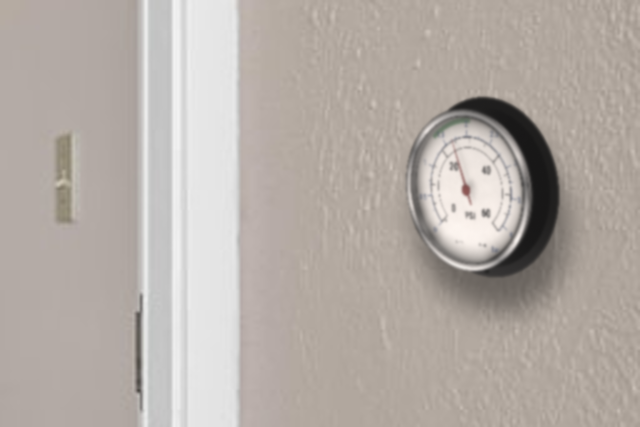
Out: value=25 unit=psi
